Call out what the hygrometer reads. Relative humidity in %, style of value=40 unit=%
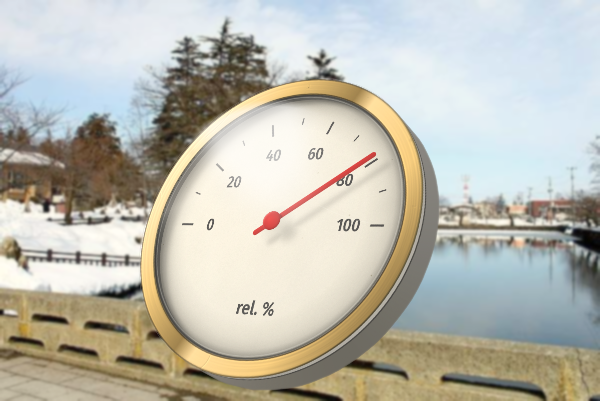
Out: value=80 unit=%
